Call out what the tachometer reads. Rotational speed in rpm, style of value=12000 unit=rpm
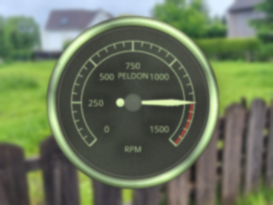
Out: value=1250 unit=rpm
